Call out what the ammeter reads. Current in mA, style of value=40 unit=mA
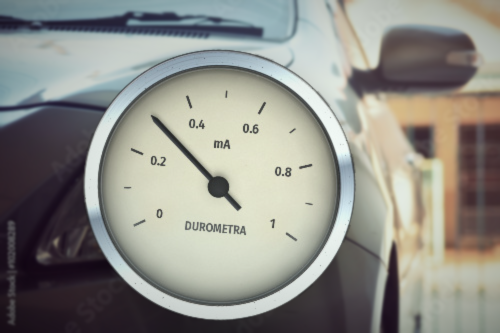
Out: value=0.3 unit=mA
